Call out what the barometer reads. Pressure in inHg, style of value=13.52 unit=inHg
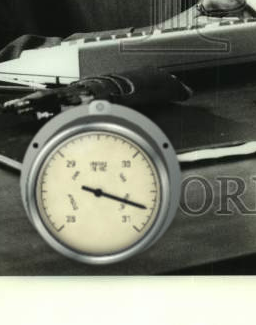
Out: value=30.7 unit=inHg
